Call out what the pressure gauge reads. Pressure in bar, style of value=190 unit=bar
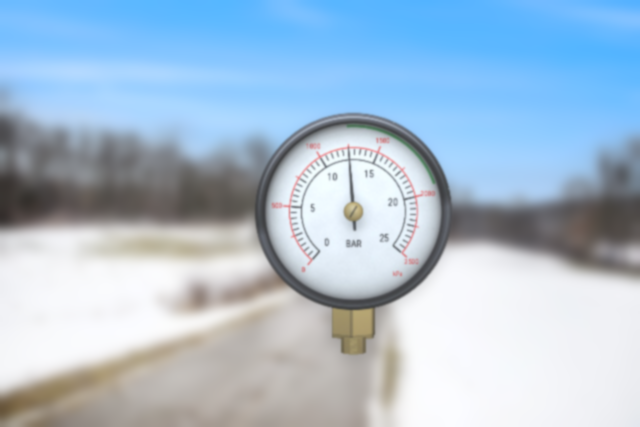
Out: value=12.5 unit=bar
